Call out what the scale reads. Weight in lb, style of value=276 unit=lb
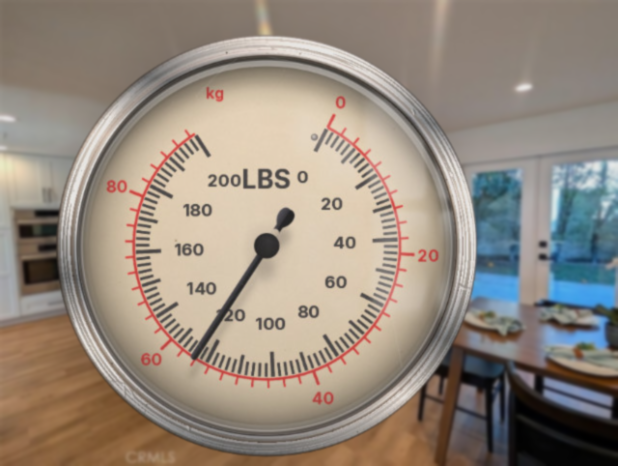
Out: value=124 unit=lb
